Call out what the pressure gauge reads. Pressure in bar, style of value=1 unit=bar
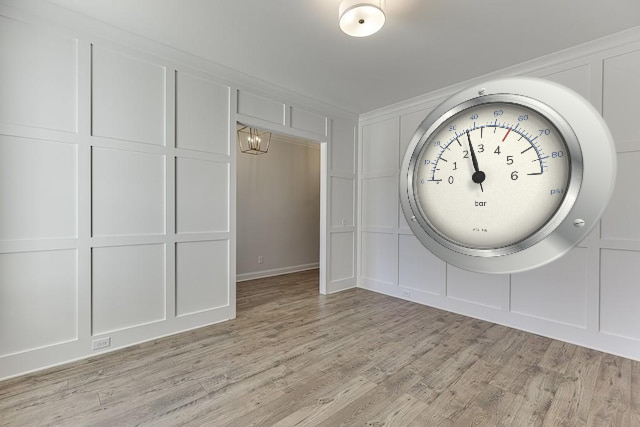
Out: value=2.5 unit=bar
